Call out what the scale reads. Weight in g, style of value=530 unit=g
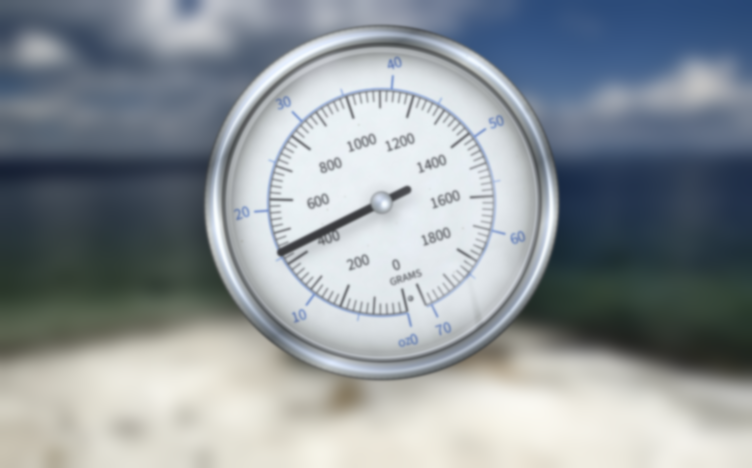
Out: value=440 unit=g
